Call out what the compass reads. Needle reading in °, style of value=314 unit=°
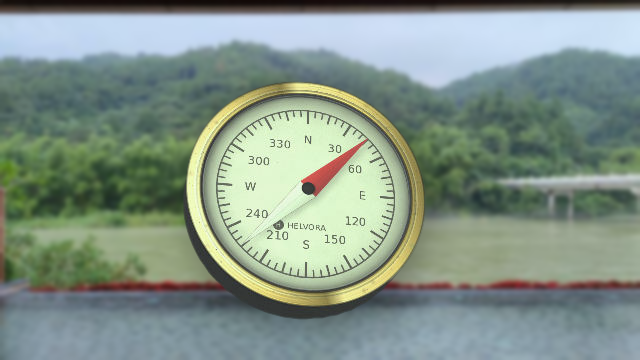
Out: value=45 unit=°
